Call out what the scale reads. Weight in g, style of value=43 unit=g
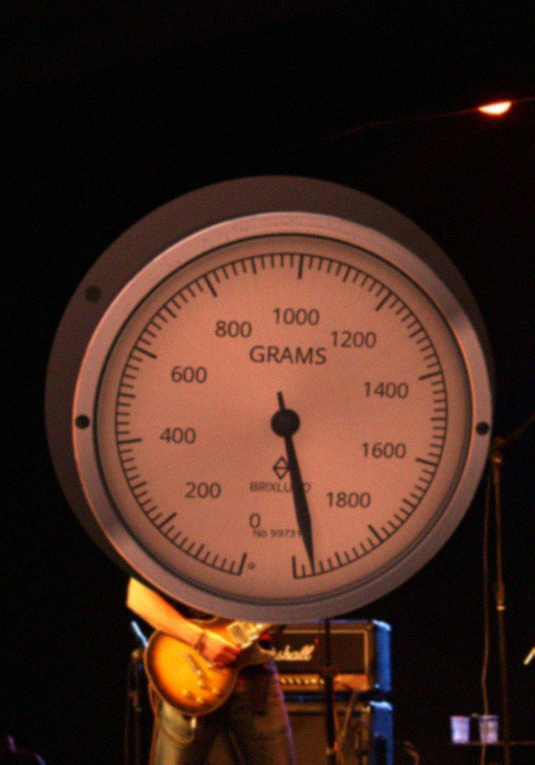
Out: value=1960 unit=g
